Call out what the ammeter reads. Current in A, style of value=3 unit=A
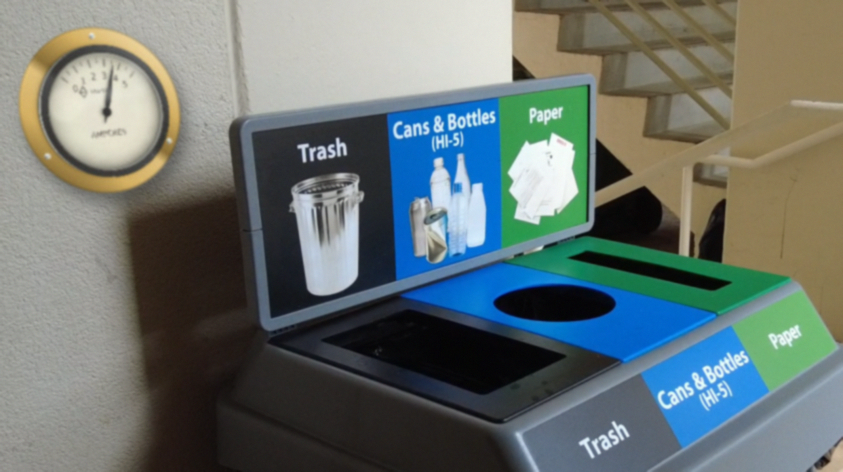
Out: value=3.5 unit=A
